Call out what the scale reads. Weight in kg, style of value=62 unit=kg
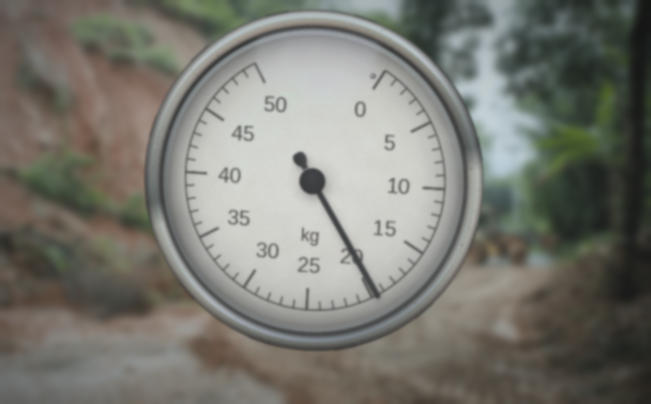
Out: value=19.5 unit=kg
